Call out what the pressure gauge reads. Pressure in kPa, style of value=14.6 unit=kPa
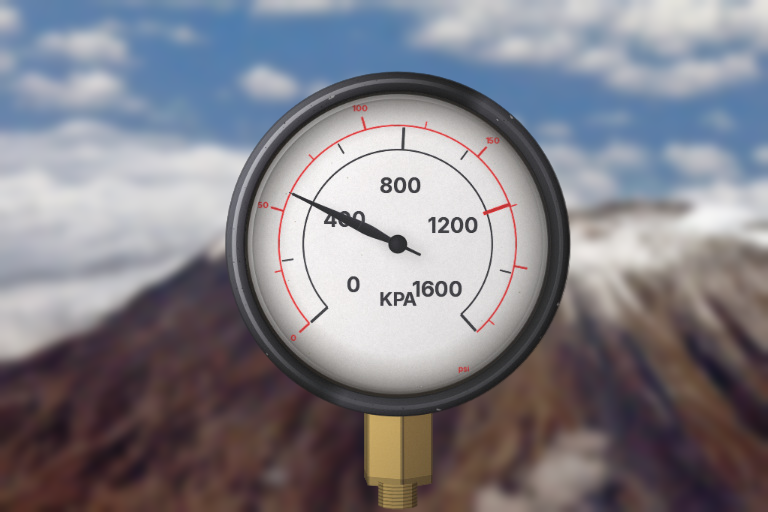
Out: value=400 unit=kPa
